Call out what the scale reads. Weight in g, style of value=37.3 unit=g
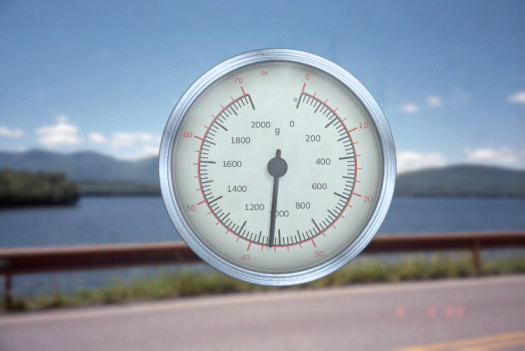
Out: value=1040 unit=g
